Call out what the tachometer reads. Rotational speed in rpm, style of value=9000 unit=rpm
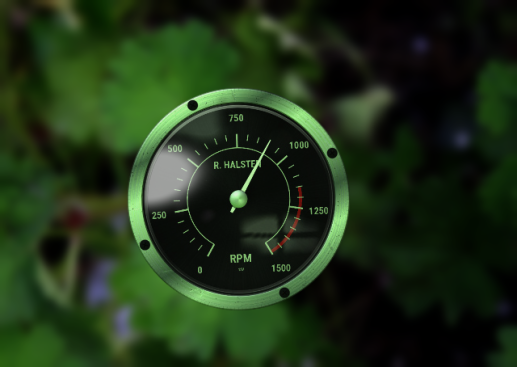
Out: value=900 unit=rpm
